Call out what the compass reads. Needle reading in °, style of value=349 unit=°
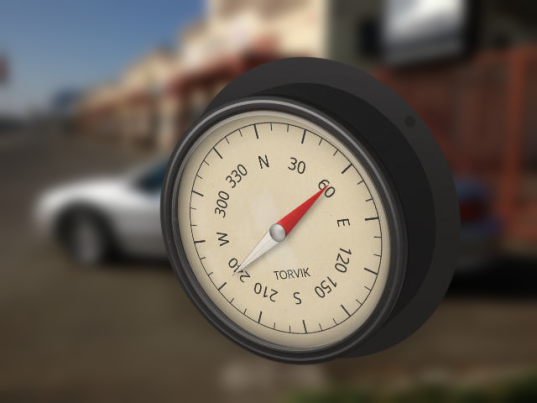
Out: value=60 unit=°
